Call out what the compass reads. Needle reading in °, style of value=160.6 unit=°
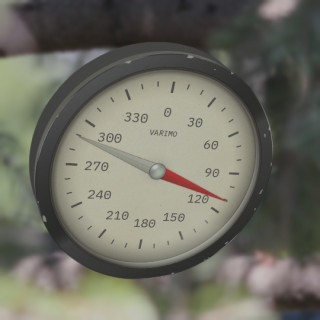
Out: value=110 unit=°
